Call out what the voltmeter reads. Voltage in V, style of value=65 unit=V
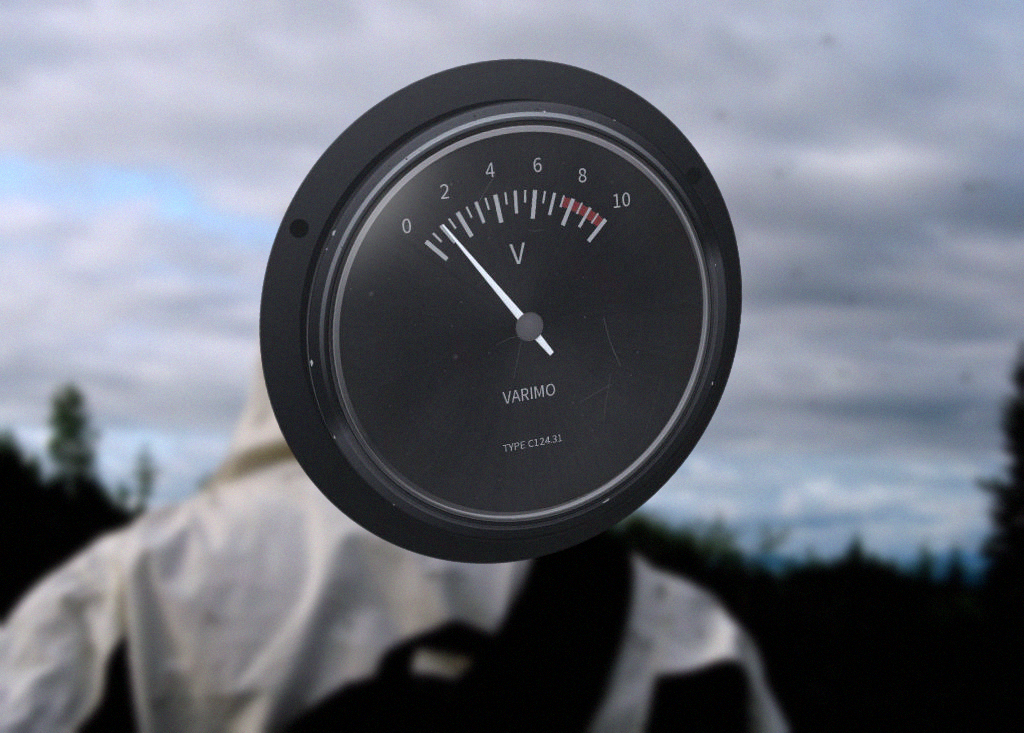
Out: value=1 unit=V
